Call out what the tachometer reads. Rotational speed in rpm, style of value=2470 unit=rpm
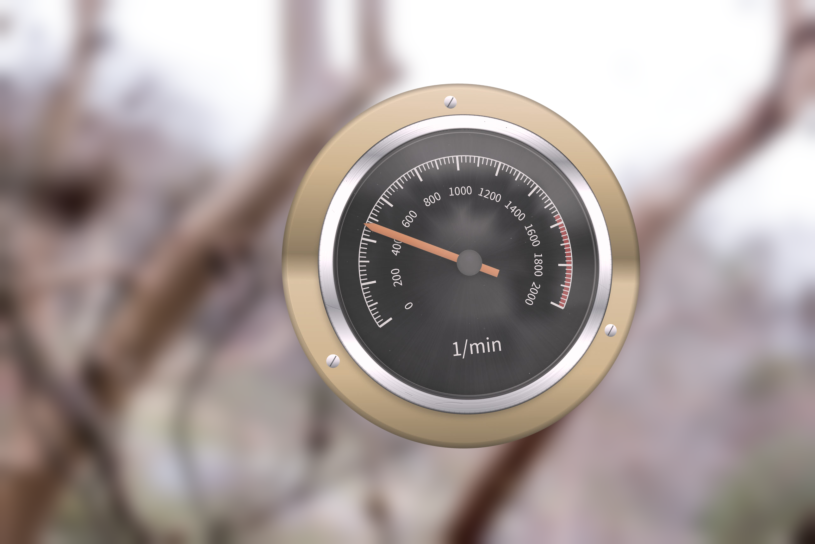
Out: value=460 unit=rpm
